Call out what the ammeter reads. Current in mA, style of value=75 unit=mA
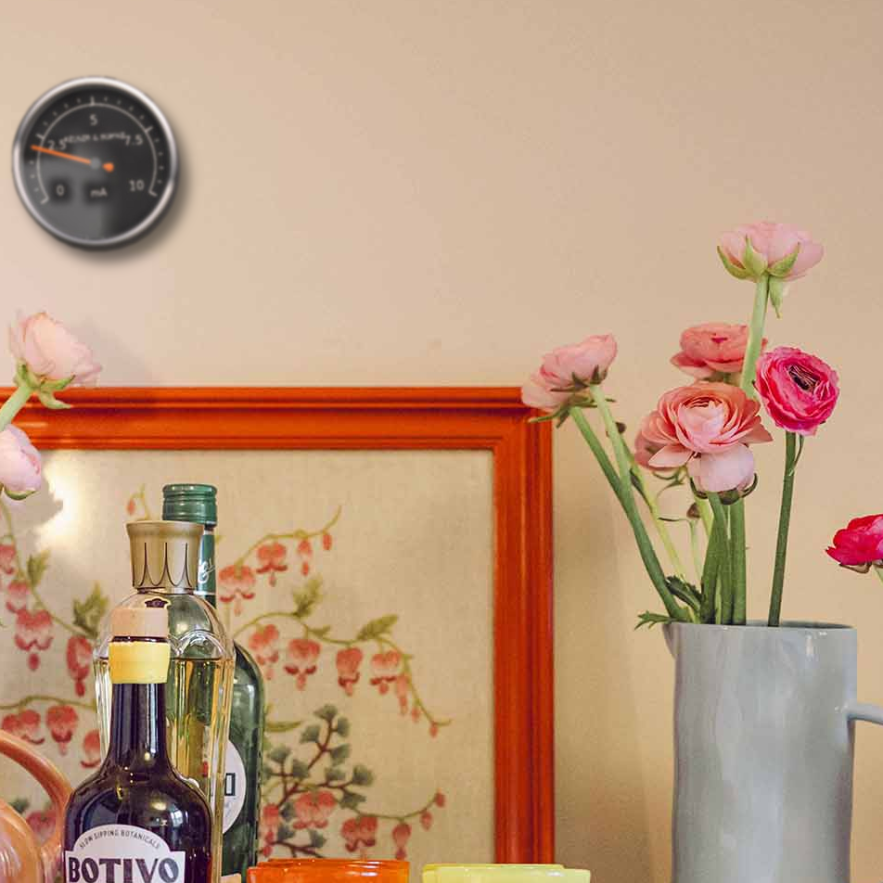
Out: value=2 unit=mA
